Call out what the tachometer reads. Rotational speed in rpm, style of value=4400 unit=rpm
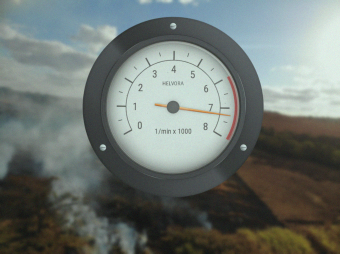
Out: value=7250 unit=rpm
